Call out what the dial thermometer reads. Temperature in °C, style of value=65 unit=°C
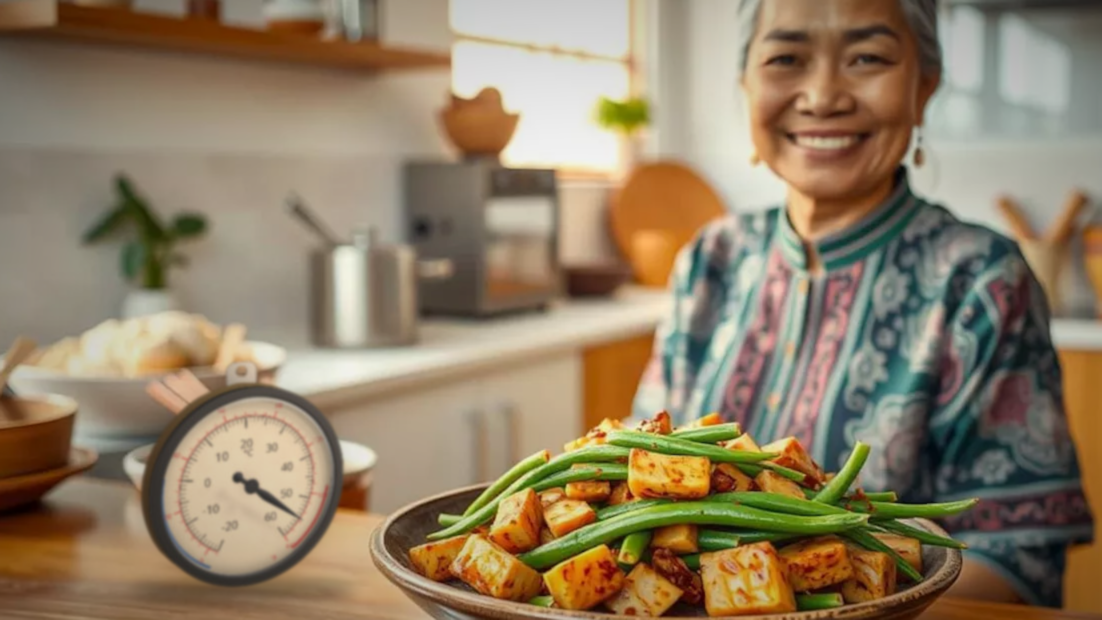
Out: value=55 unit=°C
